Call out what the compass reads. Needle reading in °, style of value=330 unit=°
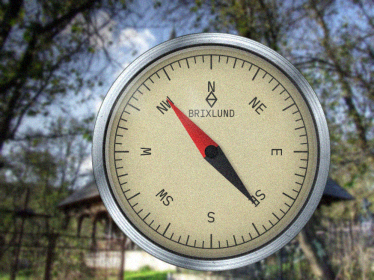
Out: value=320 unit=°
